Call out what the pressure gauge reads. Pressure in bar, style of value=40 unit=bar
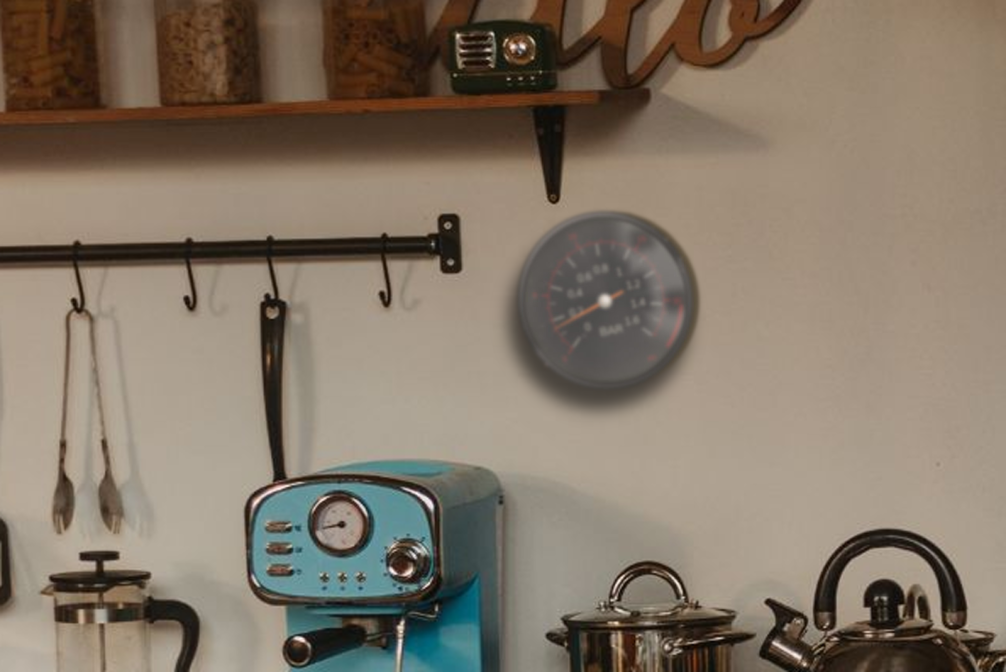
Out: value=0.15 unit=bar
